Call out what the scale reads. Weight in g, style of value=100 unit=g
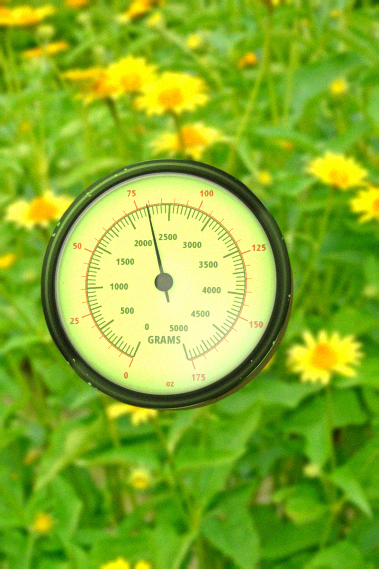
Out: value=2250 unit=g
